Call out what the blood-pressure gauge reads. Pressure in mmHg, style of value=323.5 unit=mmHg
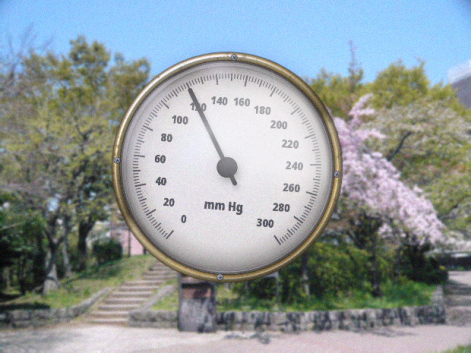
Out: value=120 unit=mmHg
